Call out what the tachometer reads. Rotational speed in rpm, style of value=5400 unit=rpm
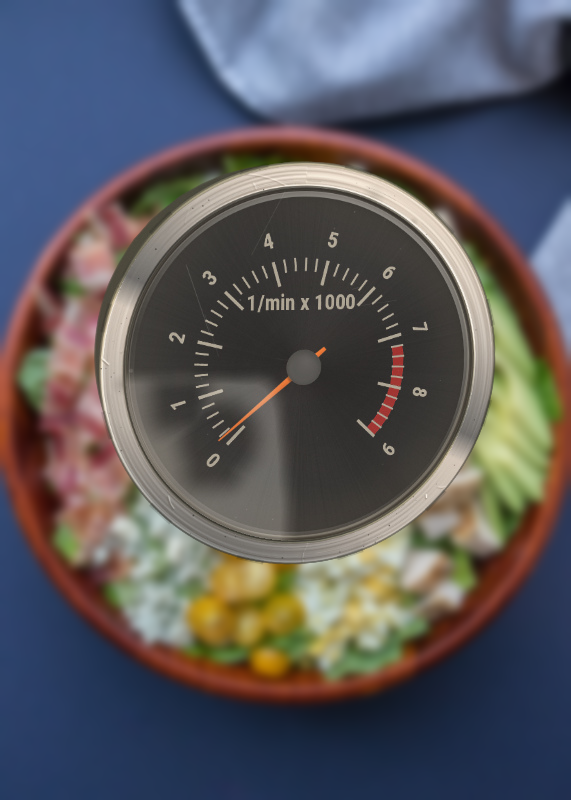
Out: value=200 unit=rpm
